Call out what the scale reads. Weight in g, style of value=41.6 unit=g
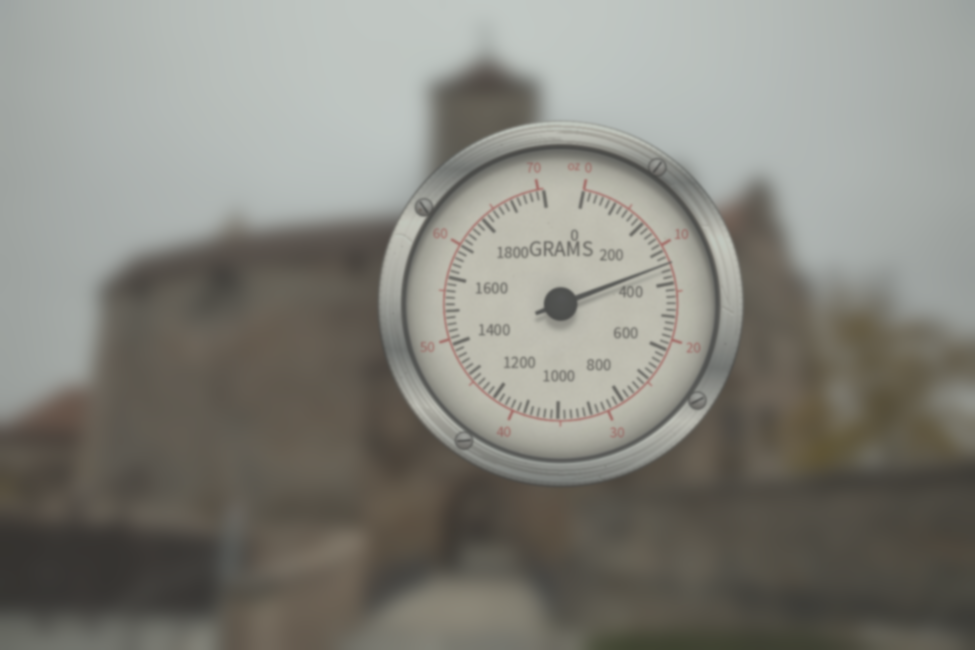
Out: value=340 unit=g
